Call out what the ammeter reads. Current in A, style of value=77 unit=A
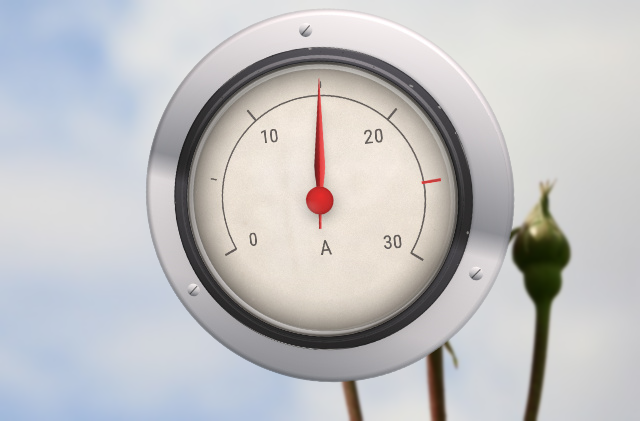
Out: value=15 unit=A
